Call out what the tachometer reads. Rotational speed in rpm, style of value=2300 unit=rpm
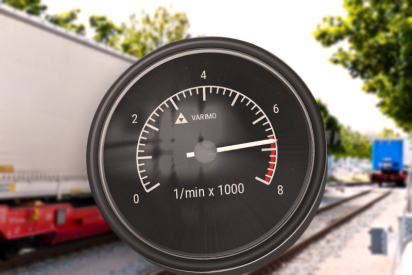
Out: value=6800 unit=rpm
